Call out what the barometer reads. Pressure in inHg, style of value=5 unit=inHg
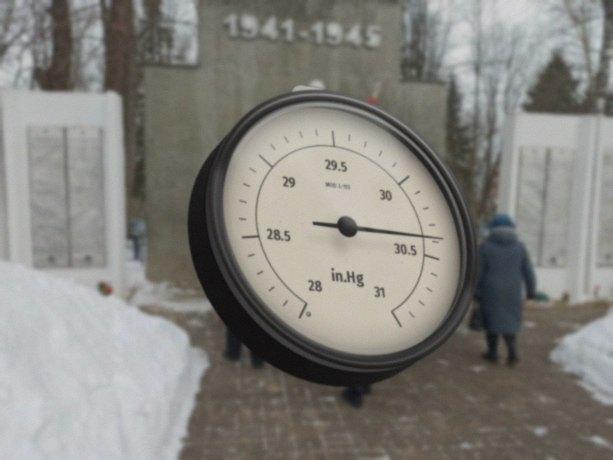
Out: value=30.4 unit=inHg
